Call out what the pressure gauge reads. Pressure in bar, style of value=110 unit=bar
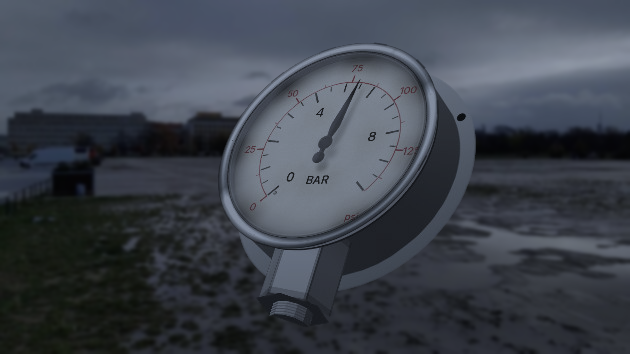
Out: value=5.5 unit=bar
